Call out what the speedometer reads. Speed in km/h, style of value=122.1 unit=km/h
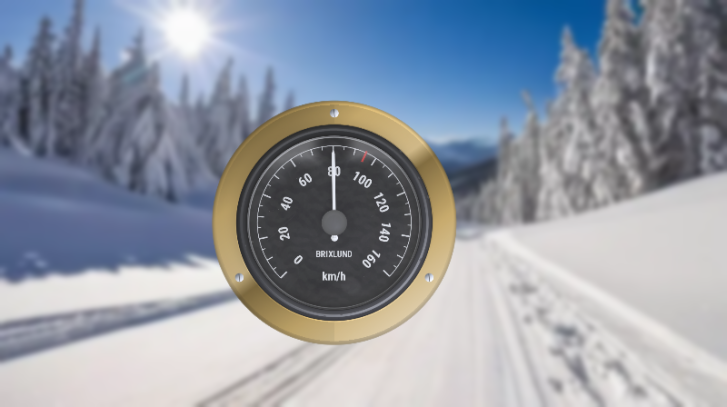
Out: value=80 unit=km/h
